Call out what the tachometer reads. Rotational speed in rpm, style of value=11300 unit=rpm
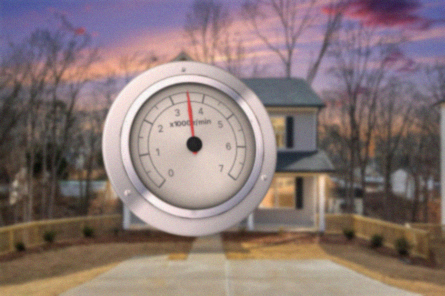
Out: value=3500 unit=rpm
